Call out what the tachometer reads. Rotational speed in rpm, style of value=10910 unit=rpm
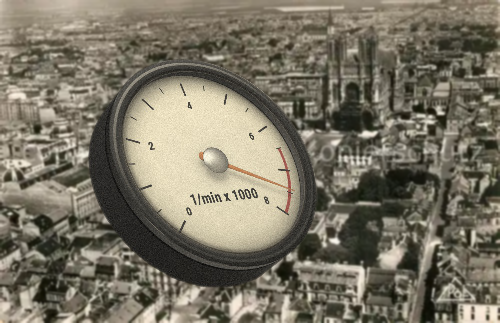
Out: value=7500 unit=rpm
